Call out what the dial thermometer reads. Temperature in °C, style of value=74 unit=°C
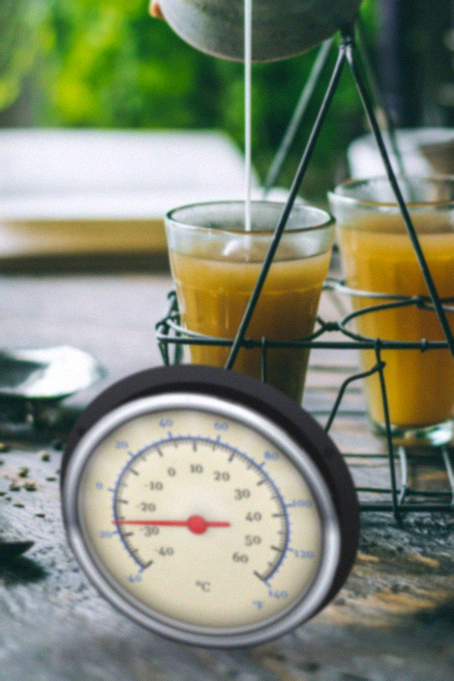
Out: value=-25 unit=°C
